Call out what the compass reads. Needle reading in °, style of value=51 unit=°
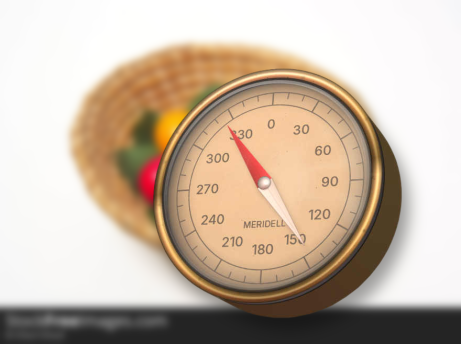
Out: value=325 unit=°
